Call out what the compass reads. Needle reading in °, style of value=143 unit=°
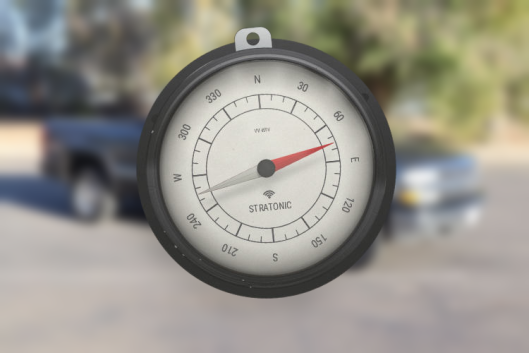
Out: value=75 unit=°
